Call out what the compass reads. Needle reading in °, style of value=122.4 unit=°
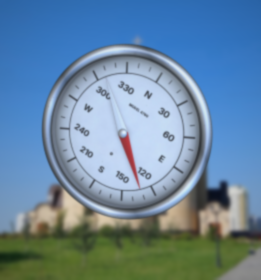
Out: value=130 unit=°
